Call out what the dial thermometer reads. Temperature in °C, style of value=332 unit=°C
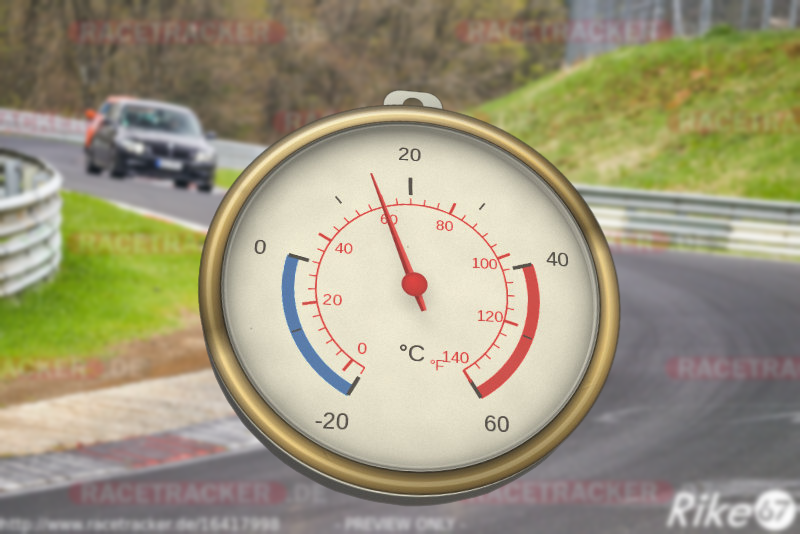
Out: value=15 unit=°C
